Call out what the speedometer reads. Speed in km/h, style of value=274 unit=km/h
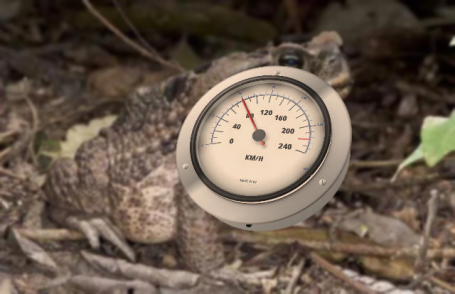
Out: value=80 unit=km/h
